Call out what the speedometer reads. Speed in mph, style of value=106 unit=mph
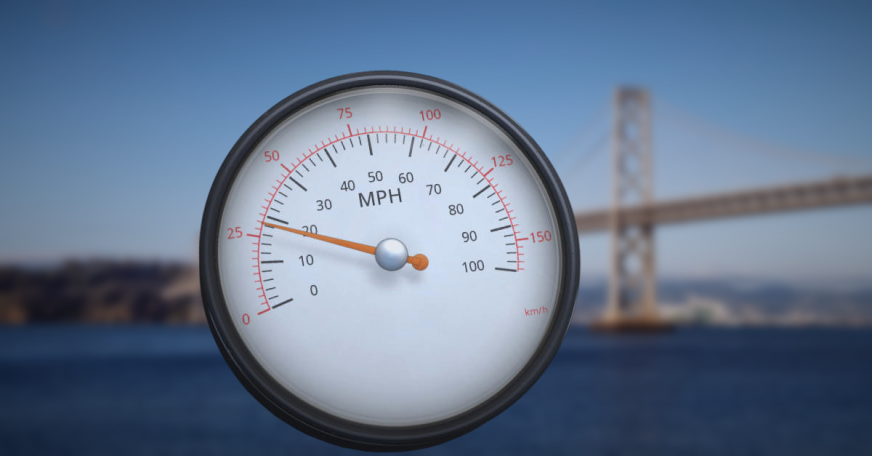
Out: value=18 unit=mph
